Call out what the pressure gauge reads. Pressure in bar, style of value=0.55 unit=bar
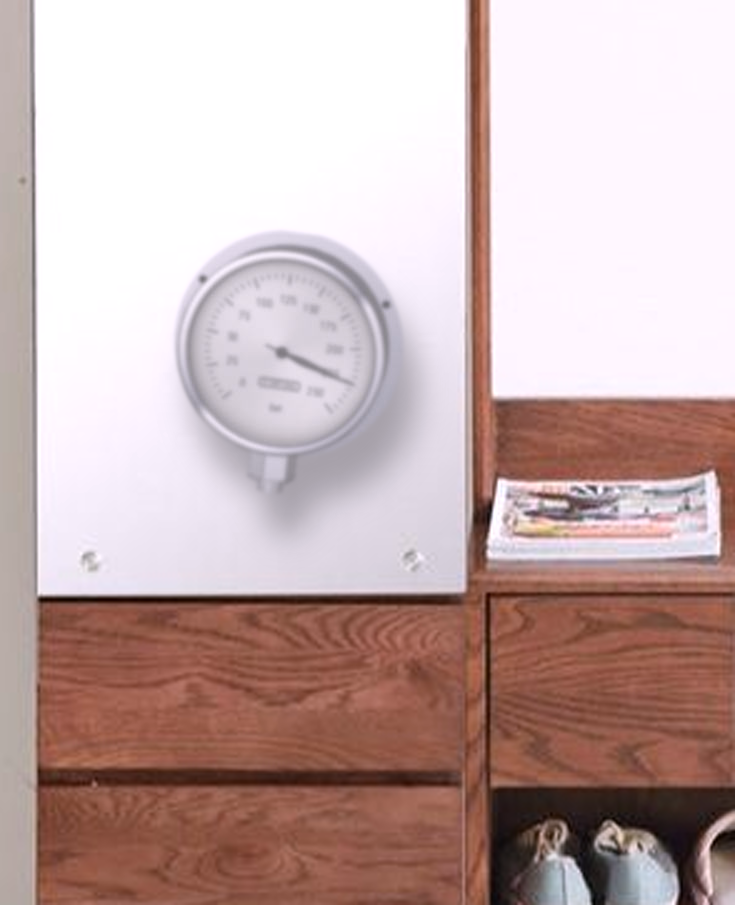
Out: value=225 unit=bar
